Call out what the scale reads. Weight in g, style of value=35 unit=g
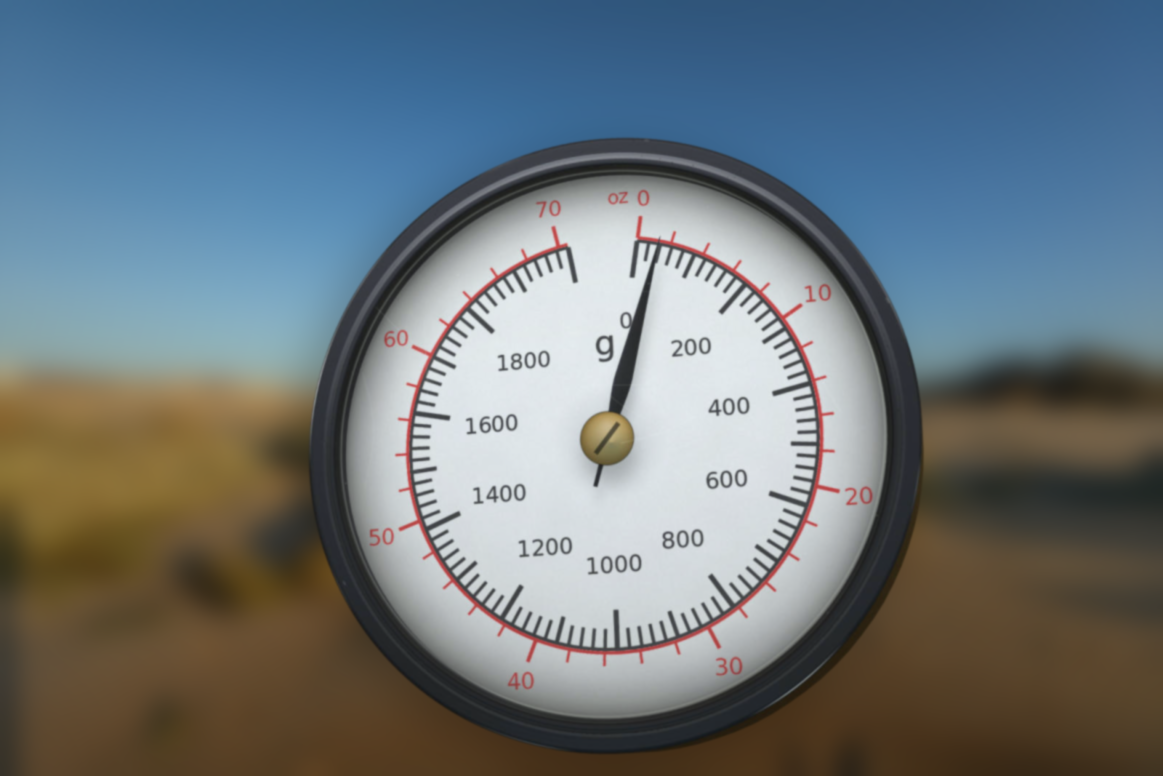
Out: value=40 unit=g
